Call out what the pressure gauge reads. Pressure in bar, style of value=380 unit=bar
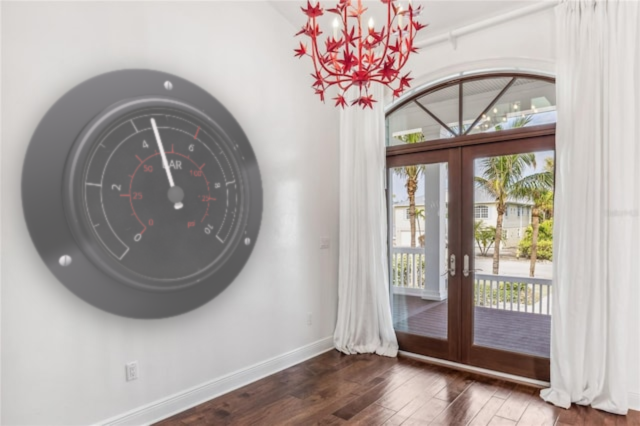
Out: value=4.5 unit=bar
